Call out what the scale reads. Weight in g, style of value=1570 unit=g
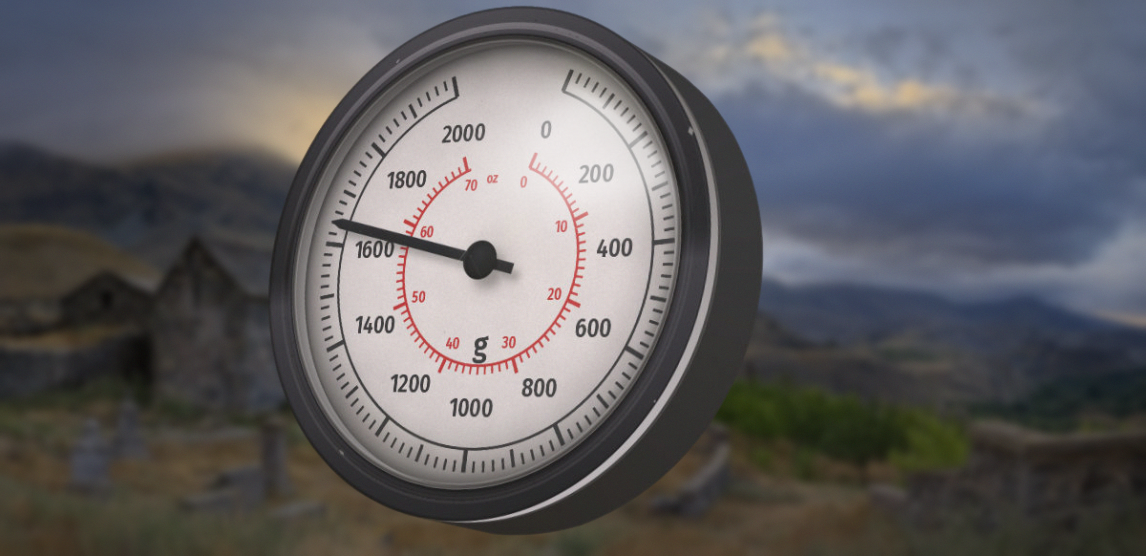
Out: value=1640 unit=g
